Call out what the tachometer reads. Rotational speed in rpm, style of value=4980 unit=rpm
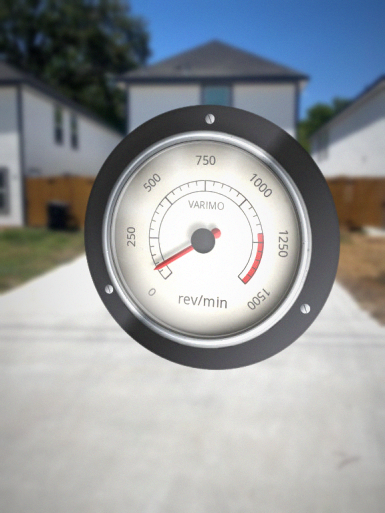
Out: value=75 unit=rpm
